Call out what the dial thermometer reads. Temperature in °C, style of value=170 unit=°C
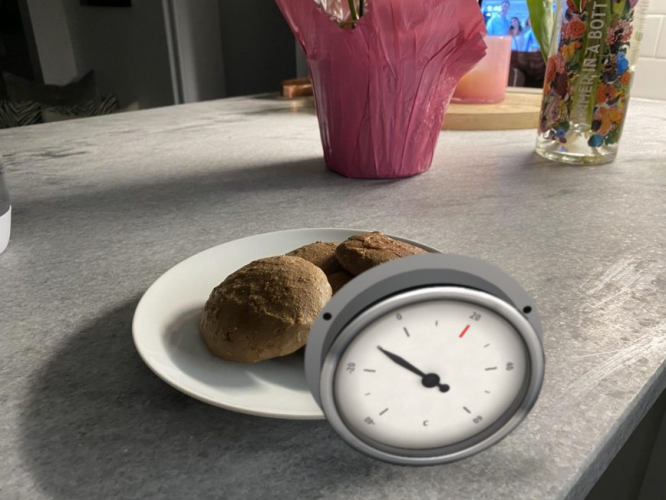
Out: value=-10 unit=°C
